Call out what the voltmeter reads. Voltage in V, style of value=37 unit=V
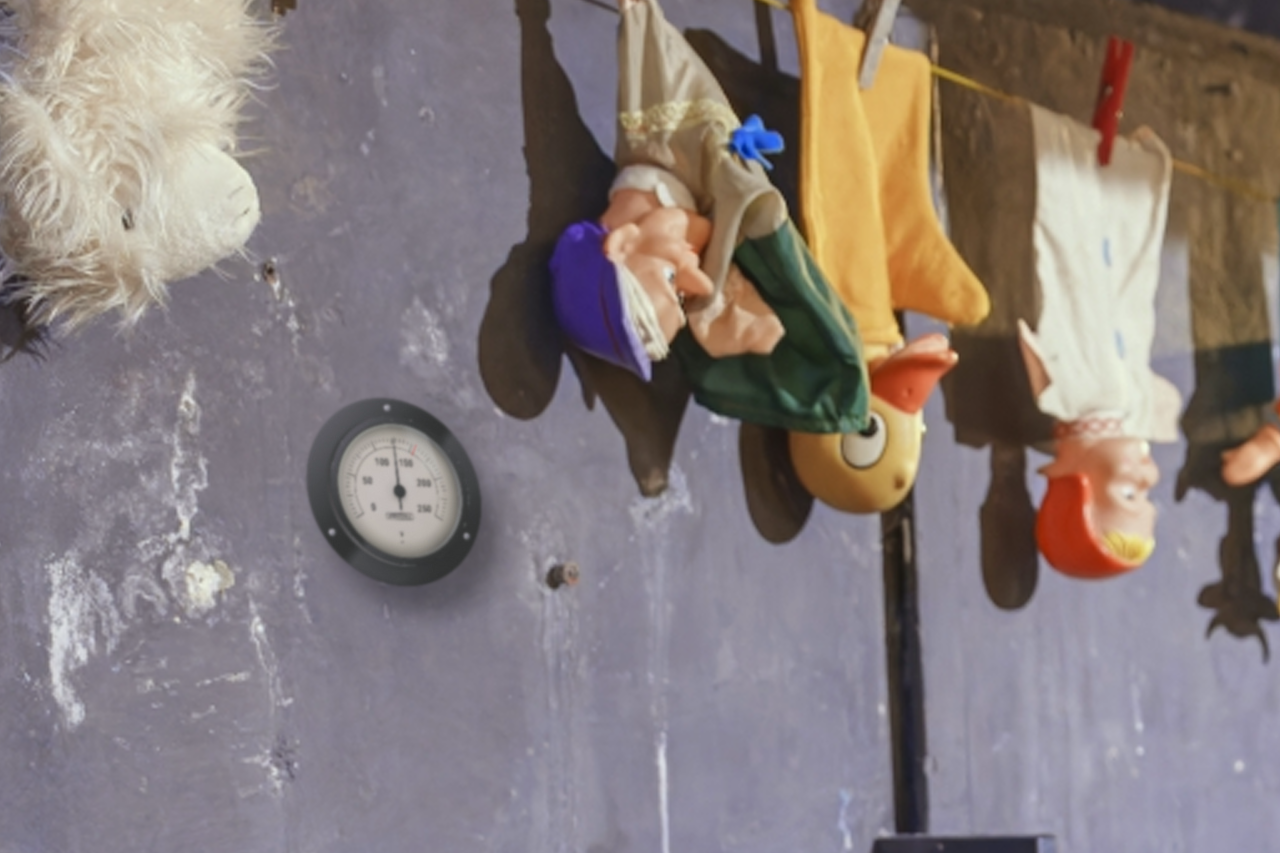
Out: value=125 unit=V
